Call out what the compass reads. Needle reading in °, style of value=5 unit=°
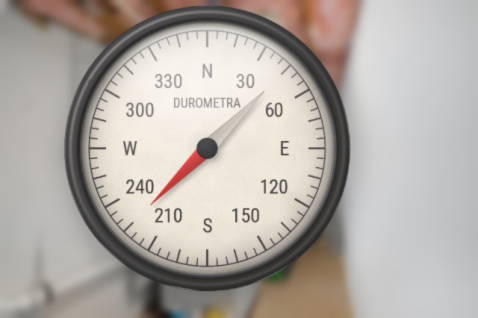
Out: value=225 unit=°
